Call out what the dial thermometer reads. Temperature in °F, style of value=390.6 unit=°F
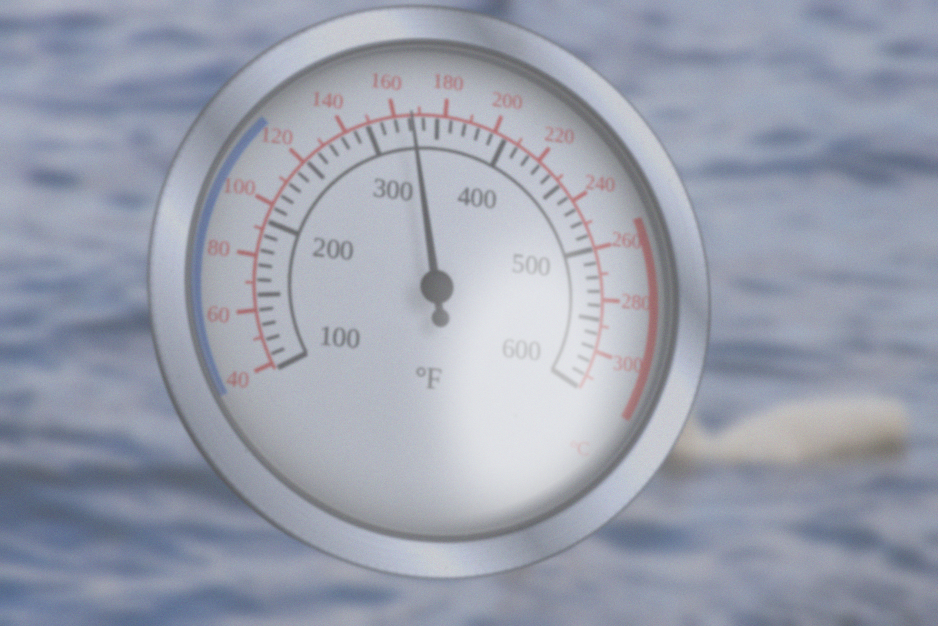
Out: value=330 unit=°F
